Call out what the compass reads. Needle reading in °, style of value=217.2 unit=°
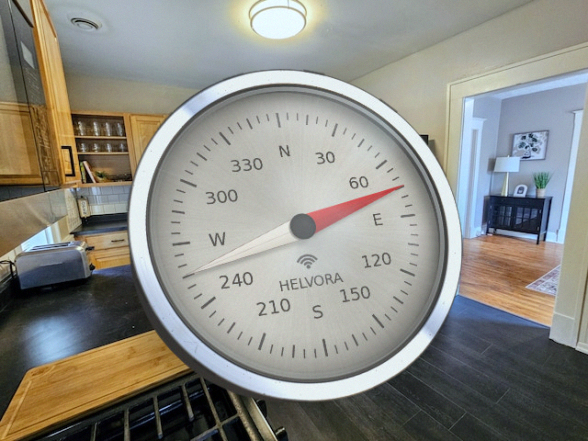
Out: value=75 unit=°
